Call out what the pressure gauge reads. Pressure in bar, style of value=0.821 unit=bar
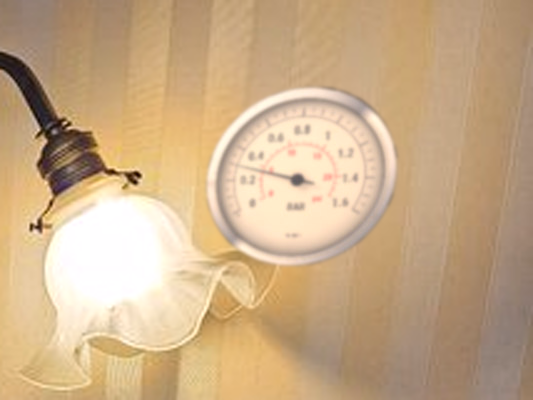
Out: value=0.3 unit=bar
